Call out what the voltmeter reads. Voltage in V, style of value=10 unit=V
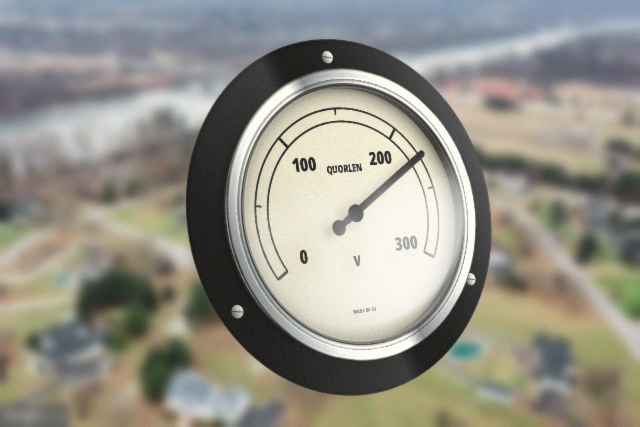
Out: value=225 unit=V
